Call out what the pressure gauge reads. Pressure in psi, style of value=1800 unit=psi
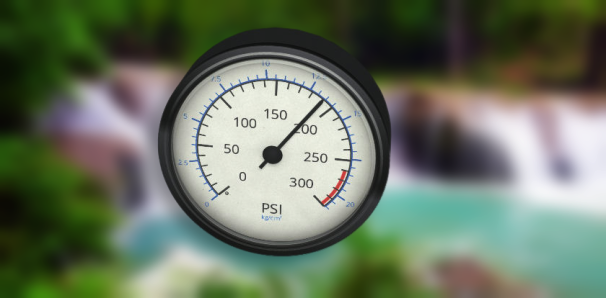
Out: value=190 unit=psi
